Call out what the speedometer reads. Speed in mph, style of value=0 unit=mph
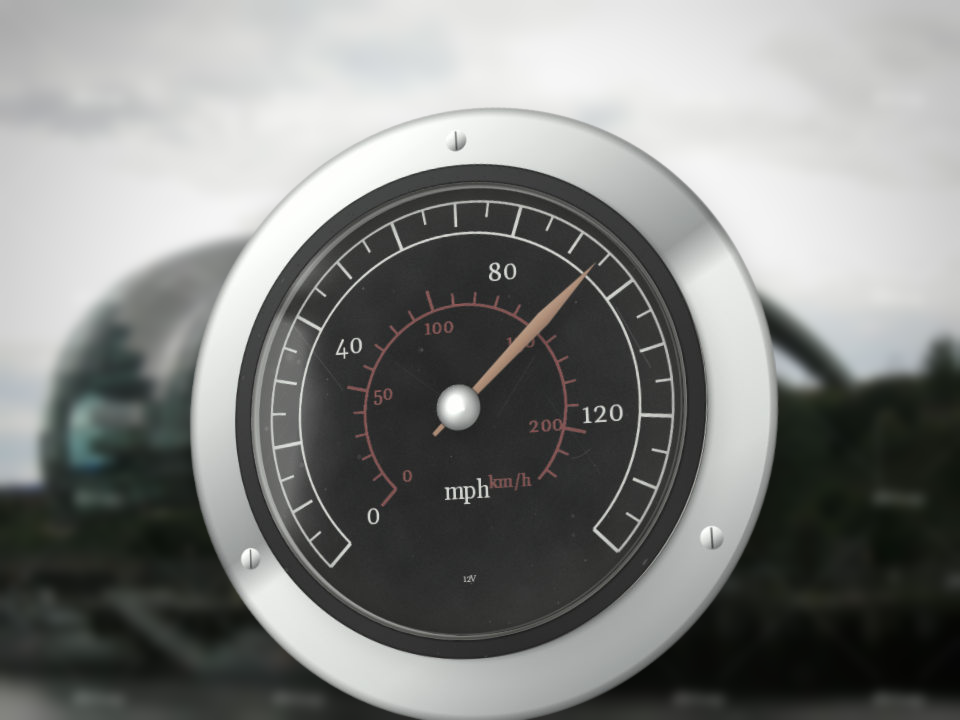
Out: value=95 unit=mph
